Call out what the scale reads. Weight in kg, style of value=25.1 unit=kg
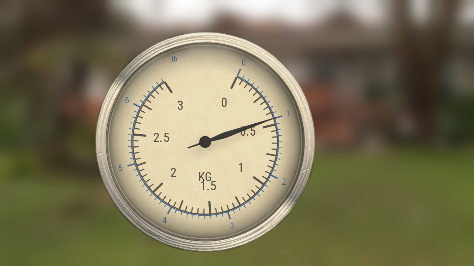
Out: value=0.45 unit=kg
